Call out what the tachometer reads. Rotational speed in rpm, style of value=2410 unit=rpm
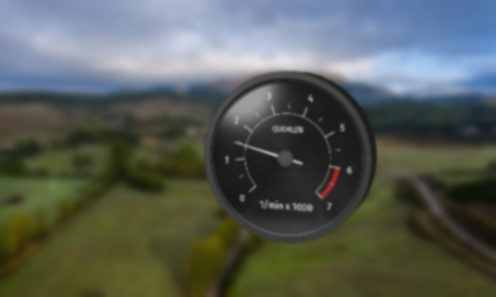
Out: value=1500 unit=rpm
